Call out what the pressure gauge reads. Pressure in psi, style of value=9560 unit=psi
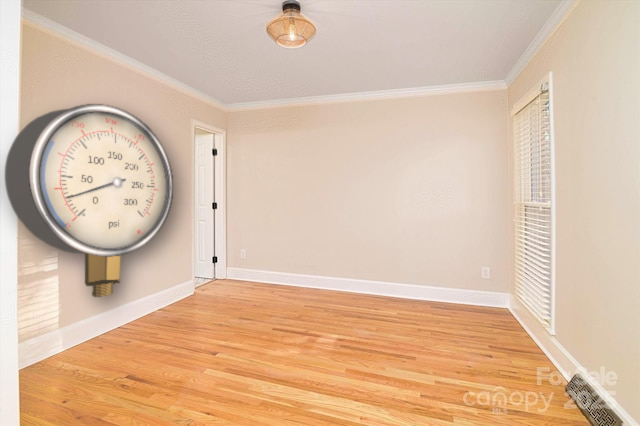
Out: value=25 unit=psi
